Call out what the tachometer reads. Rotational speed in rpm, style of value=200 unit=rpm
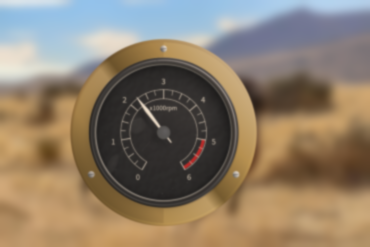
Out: value=2250 unit=rpm
